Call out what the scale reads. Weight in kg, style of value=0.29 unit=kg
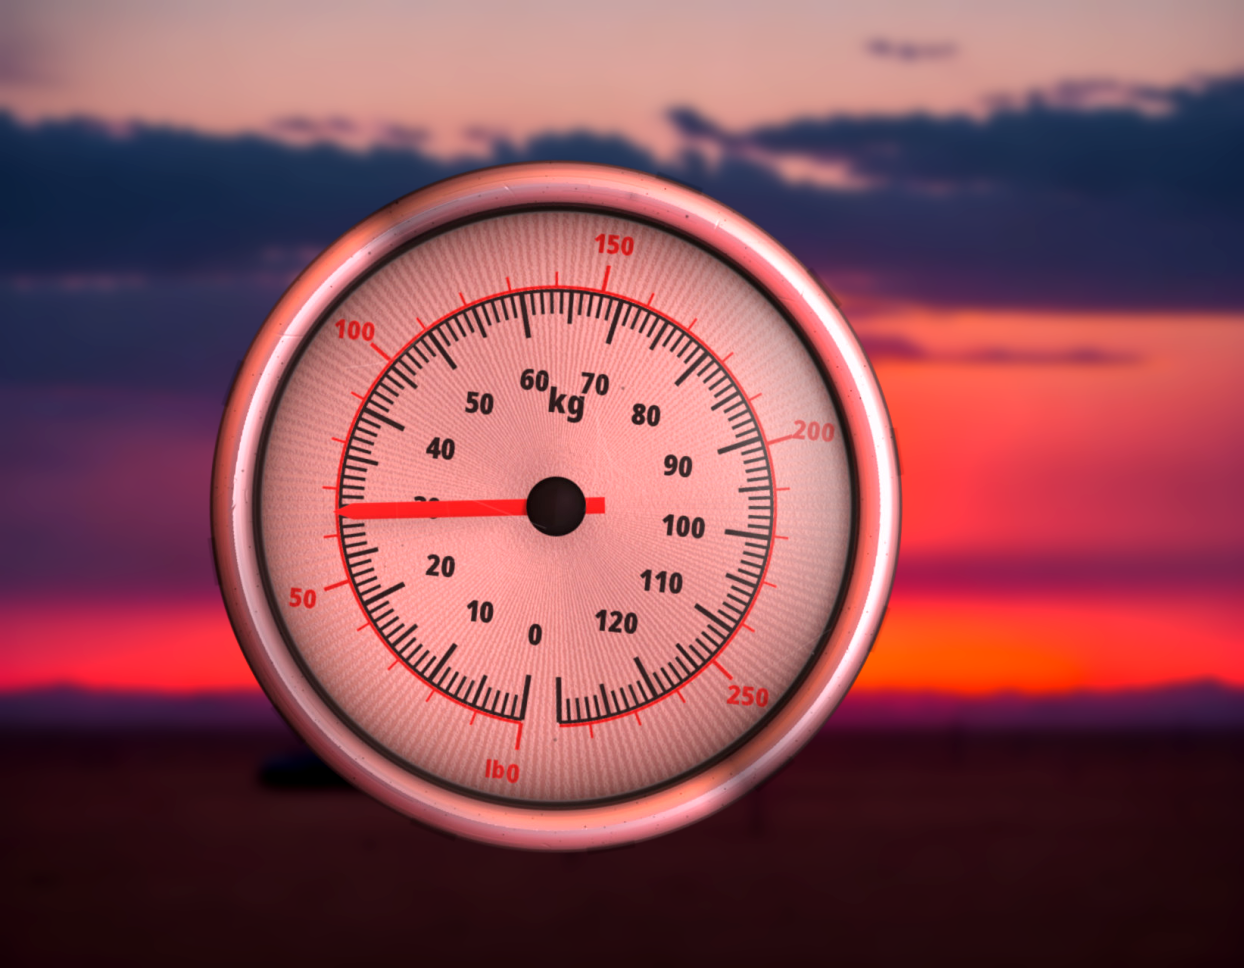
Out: value=29.5 unit=kg
